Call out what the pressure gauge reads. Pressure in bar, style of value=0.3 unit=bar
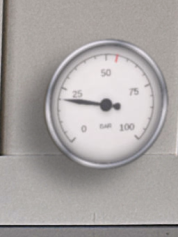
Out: value=20 unit=bar
